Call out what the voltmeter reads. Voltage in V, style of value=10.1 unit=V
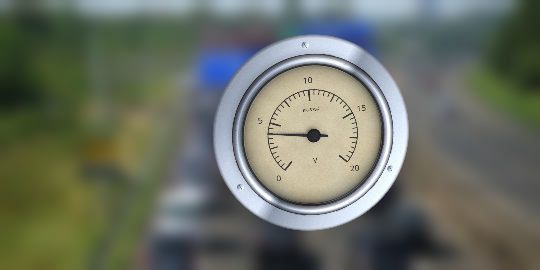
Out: value=4 unit=V
